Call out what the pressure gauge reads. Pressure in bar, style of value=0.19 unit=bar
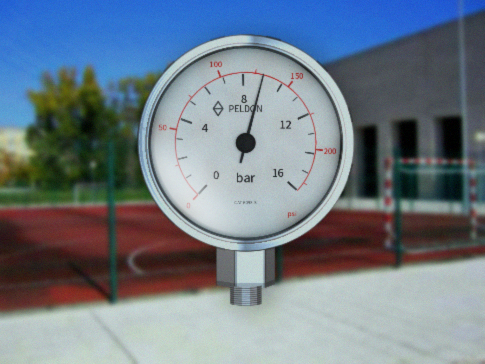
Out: value=9 unit=bar
